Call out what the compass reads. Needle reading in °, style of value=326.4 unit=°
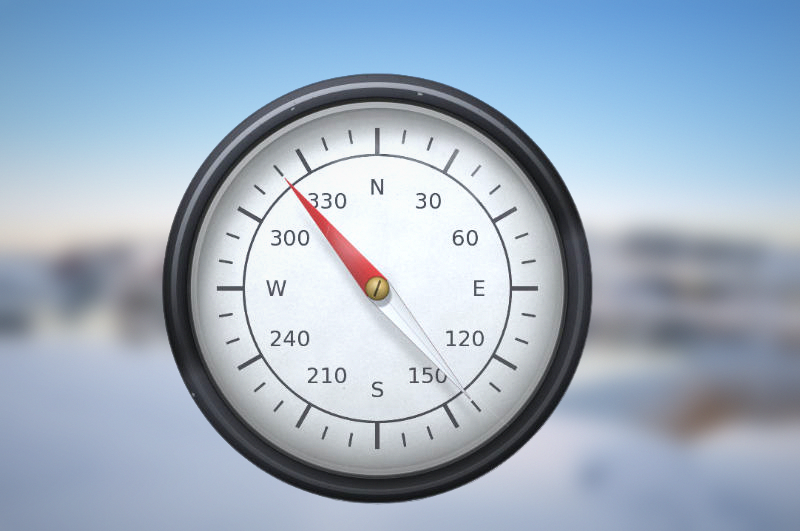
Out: value=320 unit=°
